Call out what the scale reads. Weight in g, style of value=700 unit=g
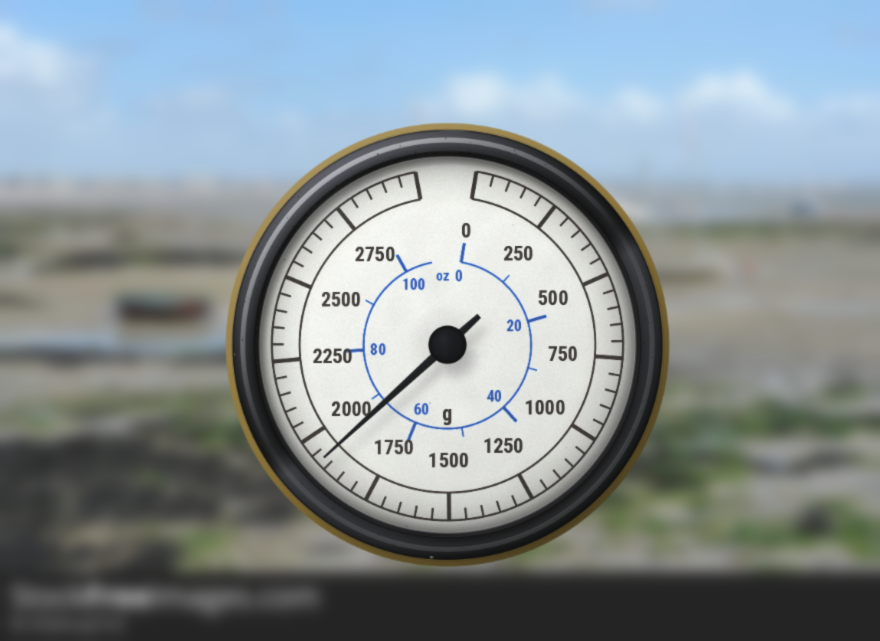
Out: value=1925 unit=g
